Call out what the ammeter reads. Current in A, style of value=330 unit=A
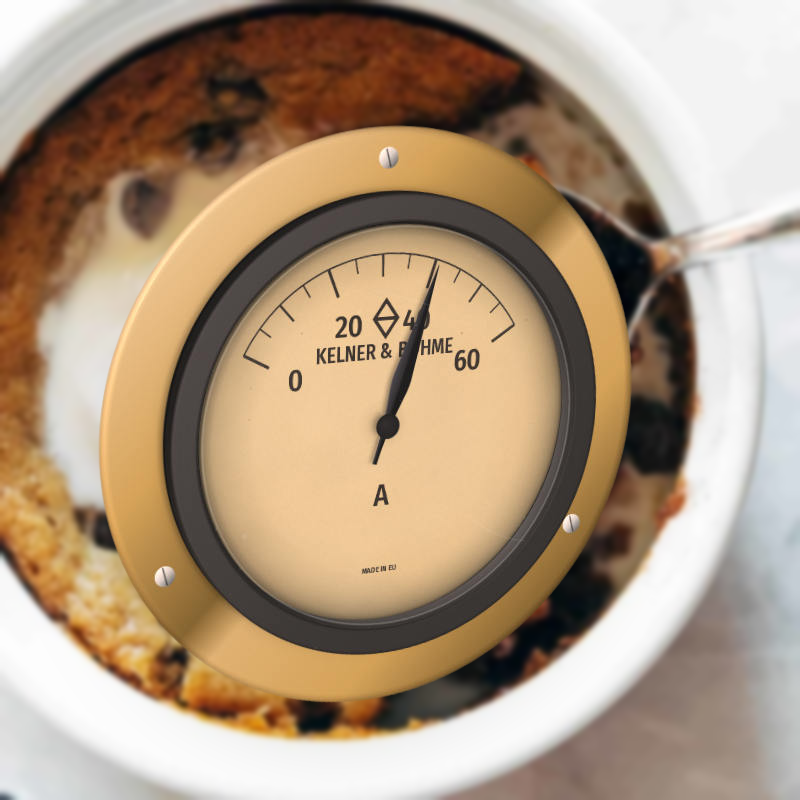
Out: value=40 unit=A
